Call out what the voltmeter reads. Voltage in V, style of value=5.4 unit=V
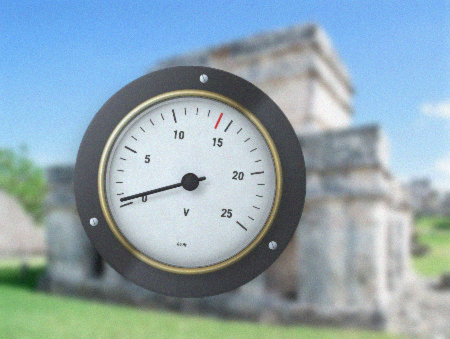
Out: value=0.5 unit=V
